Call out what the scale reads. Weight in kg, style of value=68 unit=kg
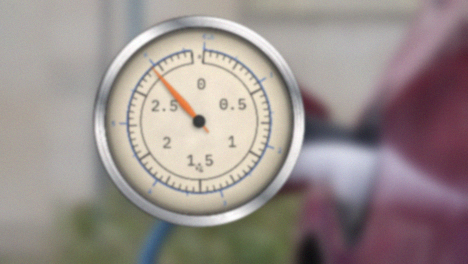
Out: value=2.7 unit=kg
